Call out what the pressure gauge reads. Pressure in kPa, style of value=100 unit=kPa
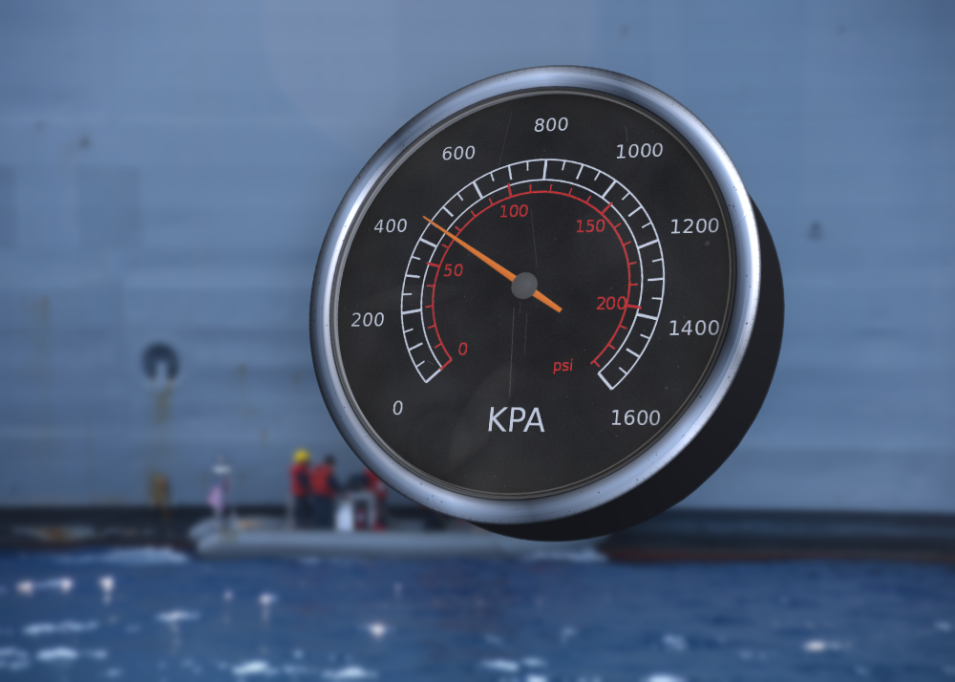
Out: value=450 unit=kPa
